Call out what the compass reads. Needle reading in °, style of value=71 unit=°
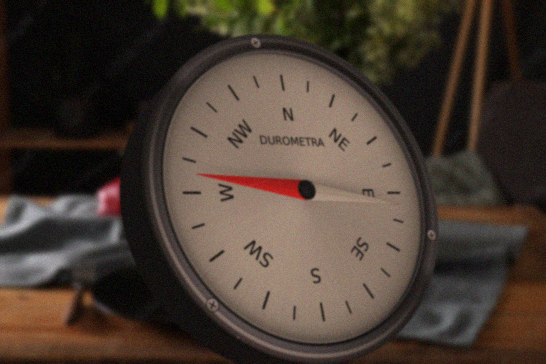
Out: value=277.5 unit=°
